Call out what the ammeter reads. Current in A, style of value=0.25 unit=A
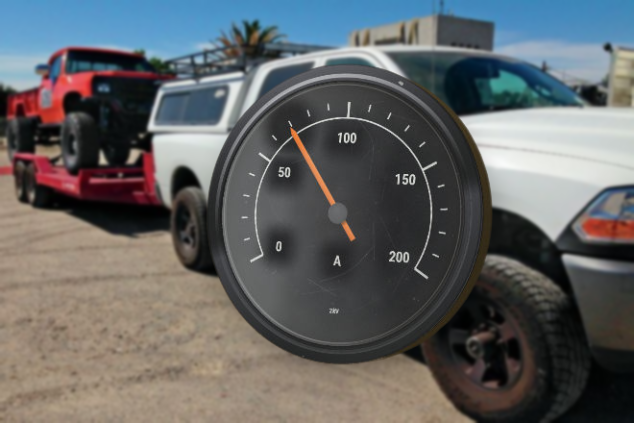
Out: value=70 unit=A
